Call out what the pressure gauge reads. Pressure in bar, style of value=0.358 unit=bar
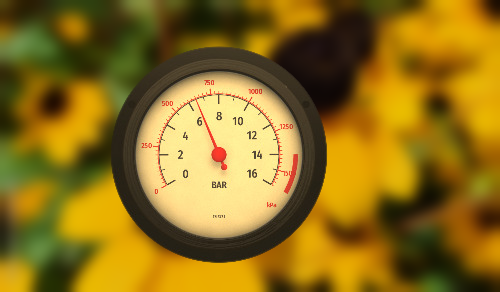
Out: value=6.5 unit=bar
